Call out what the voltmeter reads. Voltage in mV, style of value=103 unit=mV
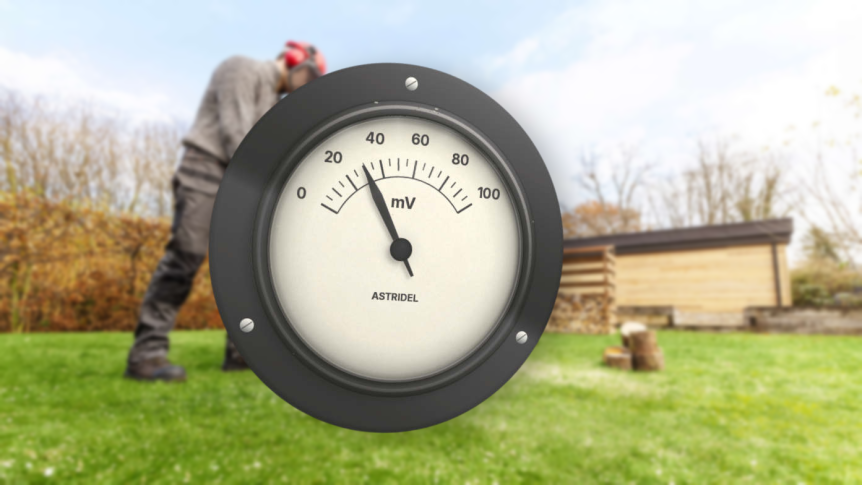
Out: value=30 unit=mV
